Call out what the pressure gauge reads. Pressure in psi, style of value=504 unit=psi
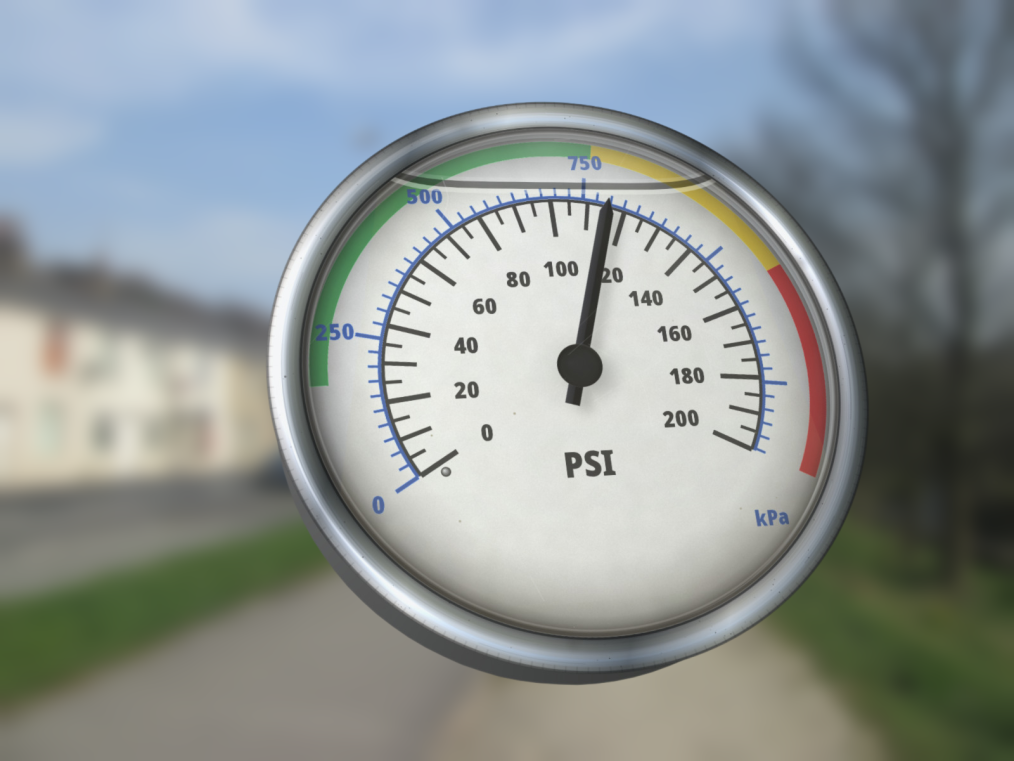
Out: value=115 unit=psi
